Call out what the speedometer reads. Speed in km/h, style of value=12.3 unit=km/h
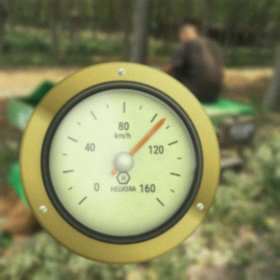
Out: value=105 unit=km/h
